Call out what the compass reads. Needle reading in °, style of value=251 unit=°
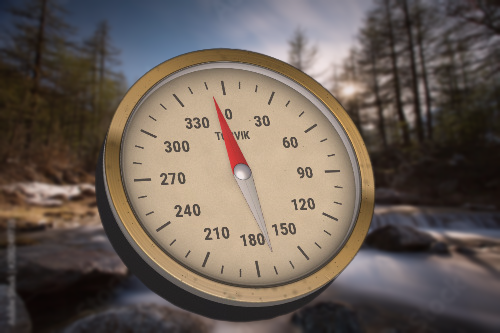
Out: value=350 unit=°
